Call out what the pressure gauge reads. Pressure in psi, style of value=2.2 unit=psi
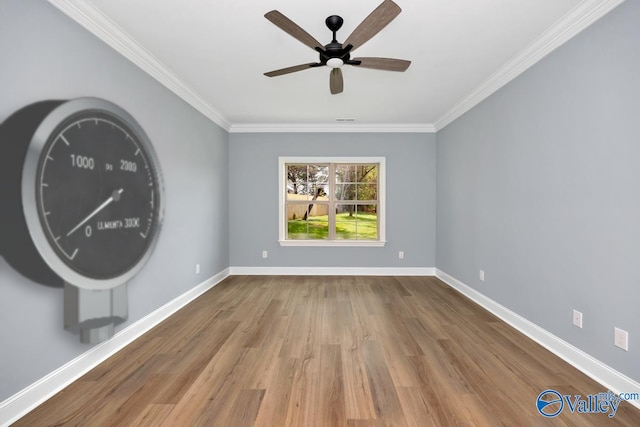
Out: value=200 unit=psi
